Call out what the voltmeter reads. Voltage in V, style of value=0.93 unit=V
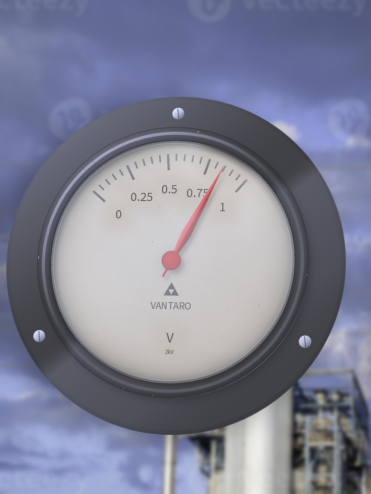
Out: value=0.85 unit=V
